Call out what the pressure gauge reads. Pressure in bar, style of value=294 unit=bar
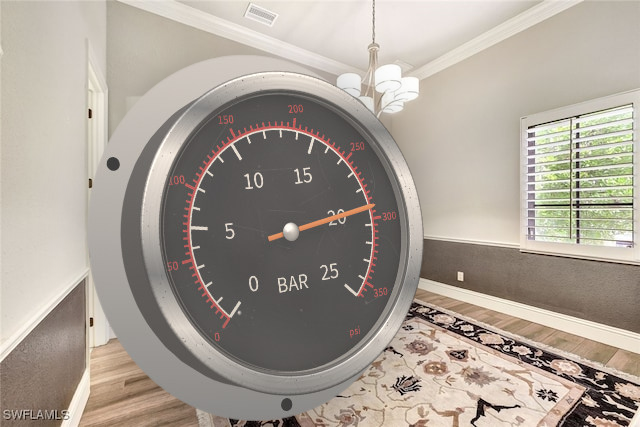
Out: value=20 unit=bar
